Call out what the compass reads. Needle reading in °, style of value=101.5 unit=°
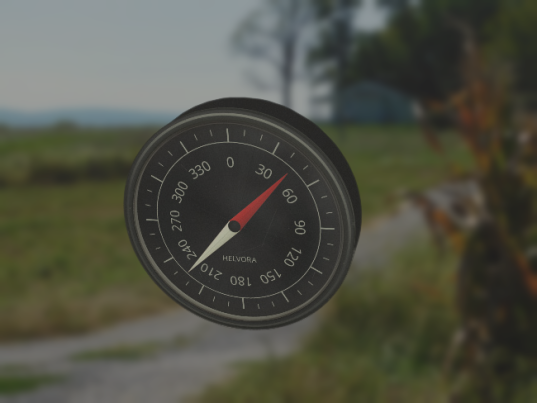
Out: value=45 unit=°
